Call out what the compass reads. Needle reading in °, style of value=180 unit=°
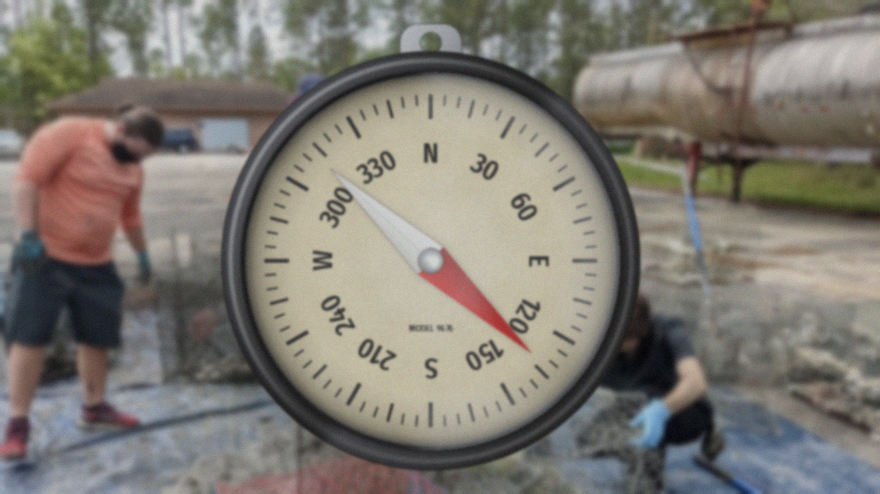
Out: value=132.5 unit=°
